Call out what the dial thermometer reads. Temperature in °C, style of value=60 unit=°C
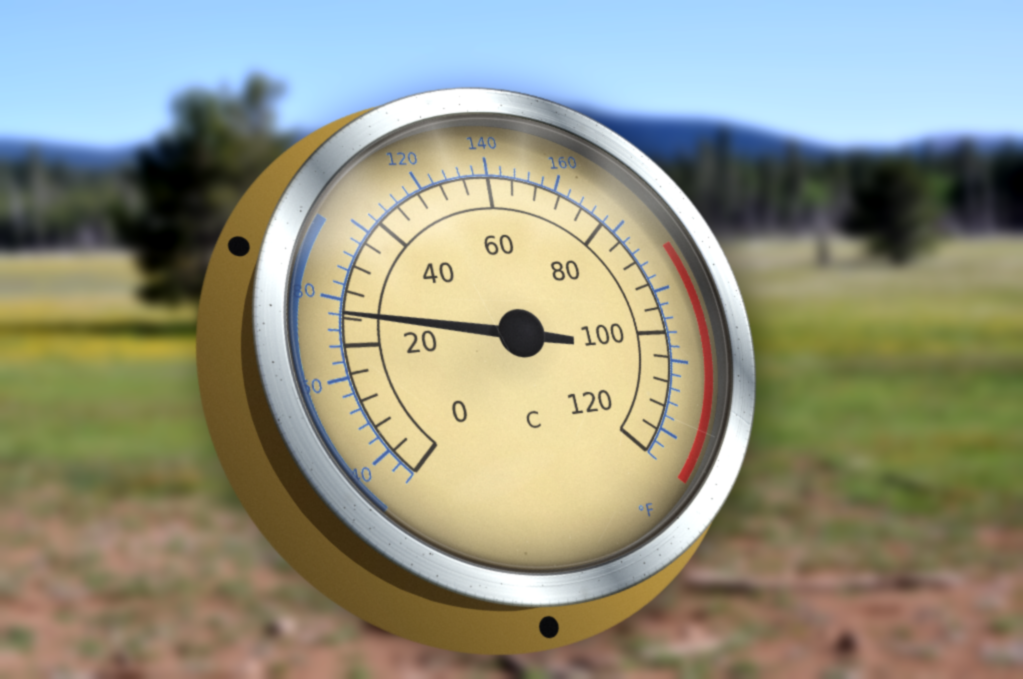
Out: value=24 unit=°C
